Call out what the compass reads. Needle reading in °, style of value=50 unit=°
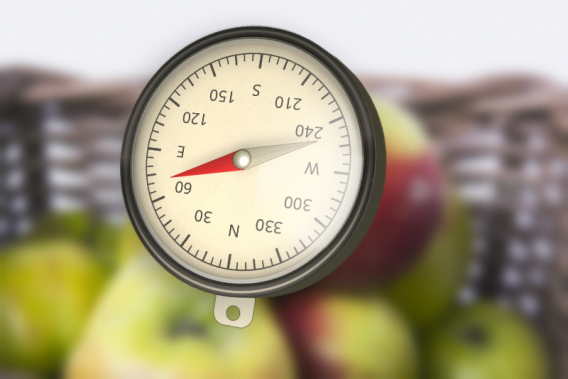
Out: value=70 unit=°
